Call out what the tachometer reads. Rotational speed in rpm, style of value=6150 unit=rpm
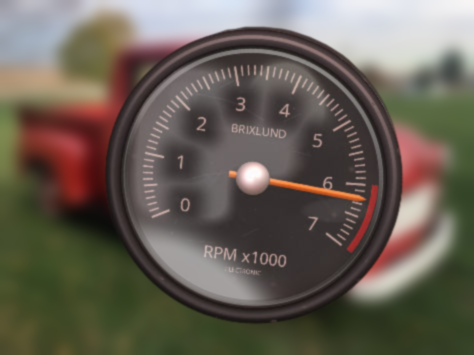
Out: value=6200 unit=rpm
